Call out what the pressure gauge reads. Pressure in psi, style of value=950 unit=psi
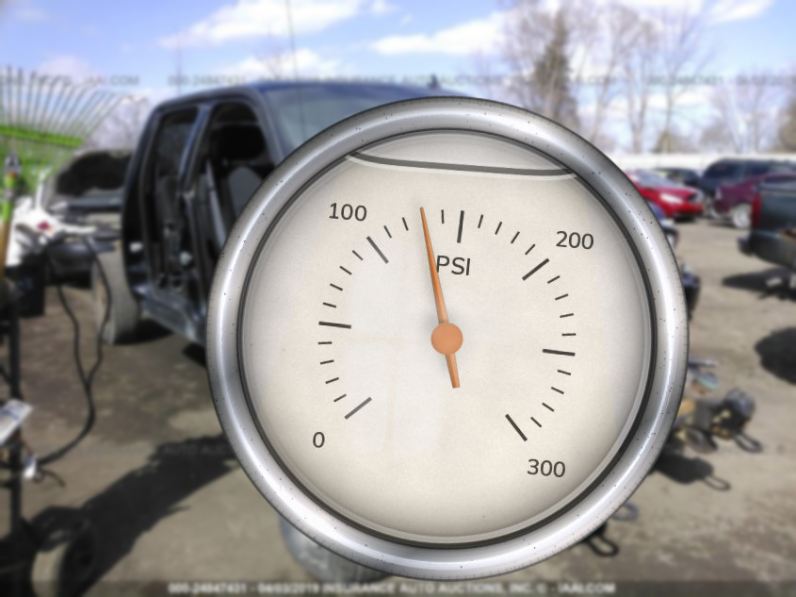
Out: value=130 unit=psi
